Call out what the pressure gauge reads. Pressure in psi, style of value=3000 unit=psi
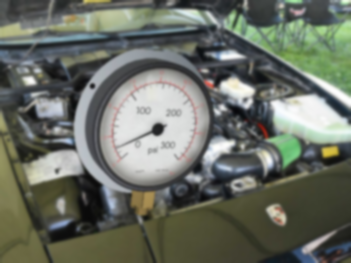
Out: value=20 unit=psi
